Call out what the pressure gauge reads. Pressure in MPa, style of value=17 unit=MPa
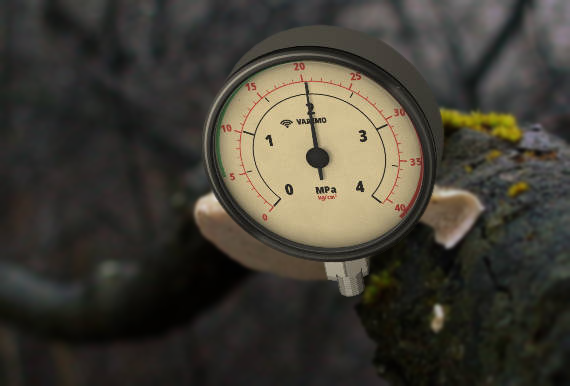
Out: value=2 unit=MPa
